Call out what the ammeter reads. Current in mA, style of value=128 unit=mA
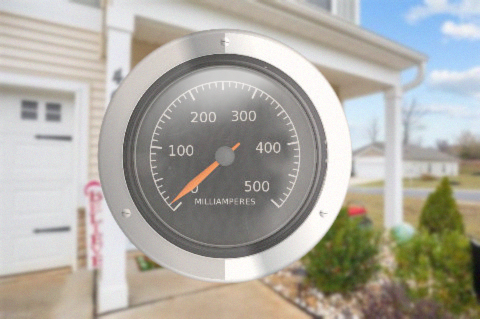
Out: value=10 unit=mA
